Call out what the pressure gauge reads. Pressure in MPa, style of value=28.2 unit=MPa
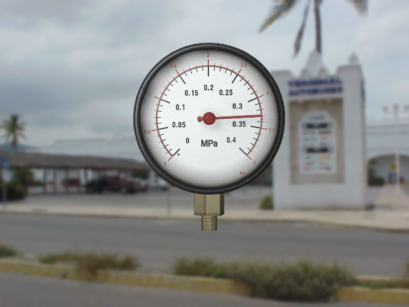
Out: value=0.33 unit=MPa
